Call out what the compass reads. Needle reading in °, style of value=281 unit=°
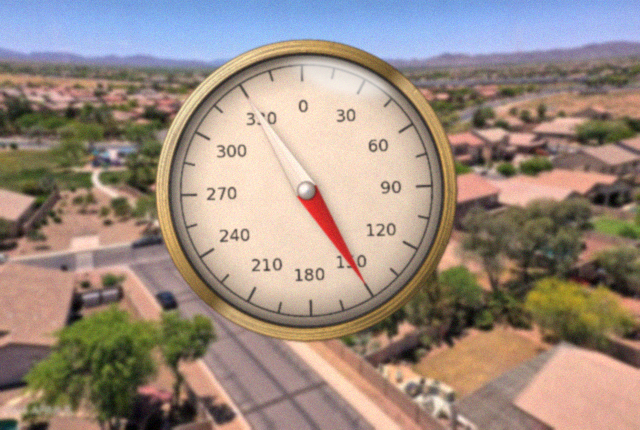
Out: value=150 unit=°
